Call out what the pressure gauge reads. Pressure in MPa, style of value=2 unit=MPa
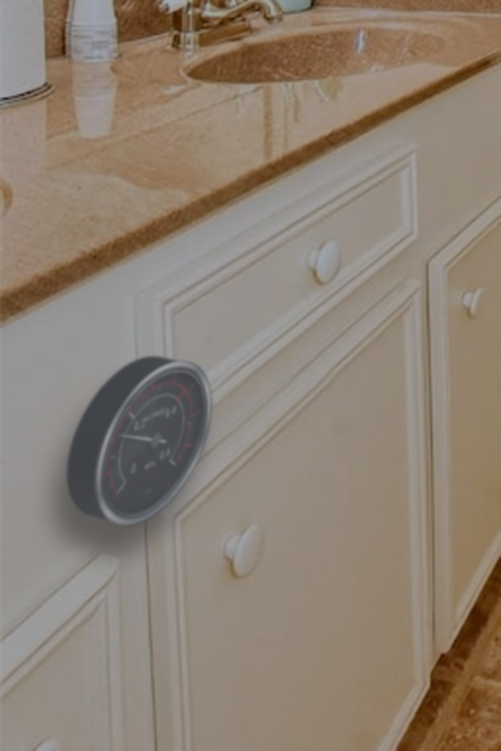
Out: value=0.15 unit=MPa
